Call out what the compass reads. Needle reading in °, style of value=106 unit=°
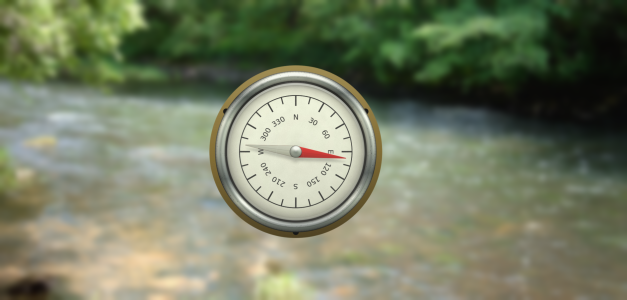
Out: value=97.5 unit=°
